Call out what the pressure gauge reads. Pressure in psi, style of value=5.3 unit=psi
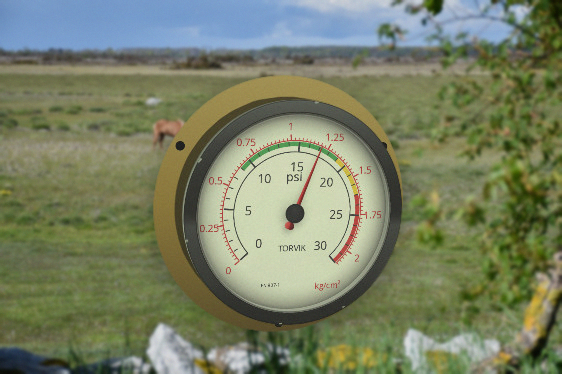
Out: value=17 unit=psi
